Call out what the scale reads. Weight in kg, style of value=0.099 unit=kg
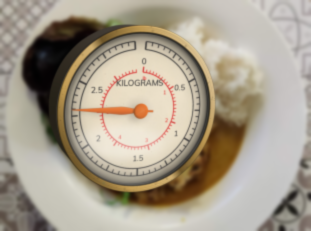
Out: value=2.3 unit=kg
